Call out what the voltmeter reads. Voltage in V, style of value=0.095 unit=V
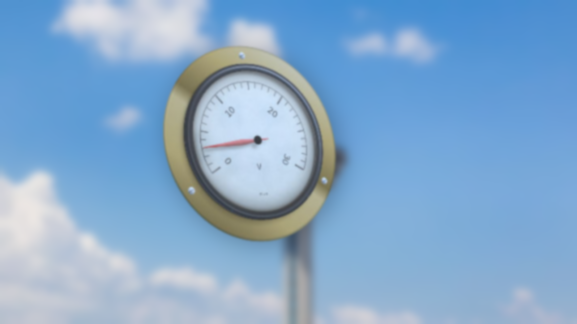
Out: value=3 unit=V
